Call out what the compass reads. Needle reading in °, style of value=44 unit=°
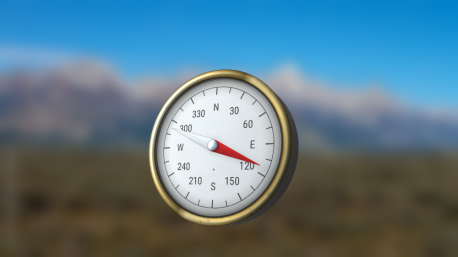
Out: value=112.5 unit=°
